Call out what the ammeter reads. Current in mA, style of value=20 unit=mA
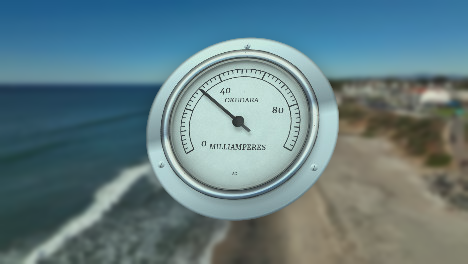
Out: value=30 unit=mA
